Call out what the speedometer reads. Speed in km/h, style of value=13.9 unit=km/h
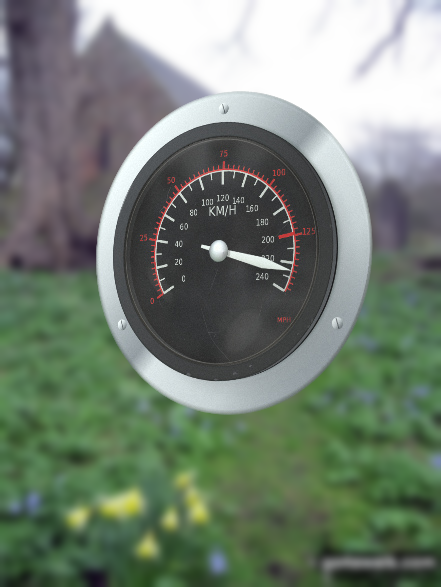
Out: value=225 unit=km/h
